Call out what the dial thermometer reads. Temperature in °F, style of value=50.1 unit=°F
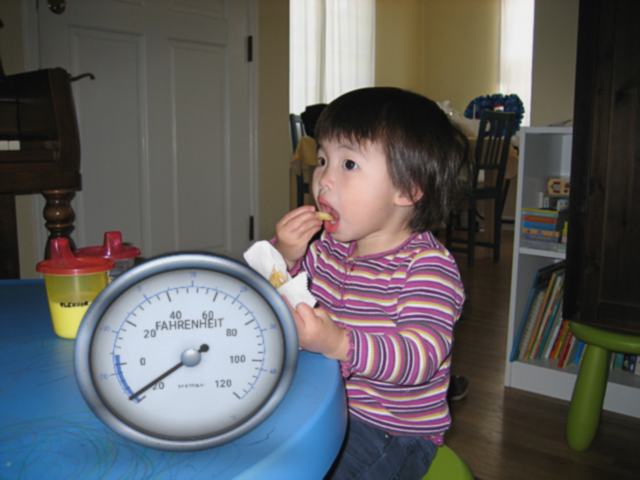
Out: value=-16 unit=°F
